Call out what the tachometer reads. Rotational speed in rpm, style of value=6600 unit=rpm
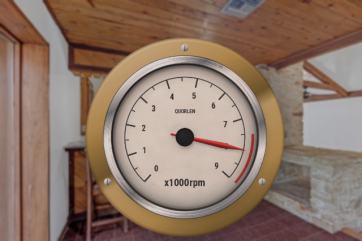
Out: value=8000 unit=rpm
